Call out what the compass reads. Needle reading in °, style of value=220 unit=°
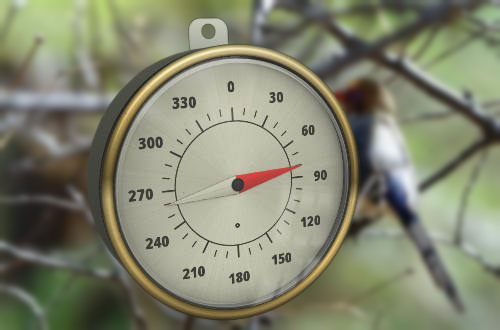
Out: value=80 unit=°
